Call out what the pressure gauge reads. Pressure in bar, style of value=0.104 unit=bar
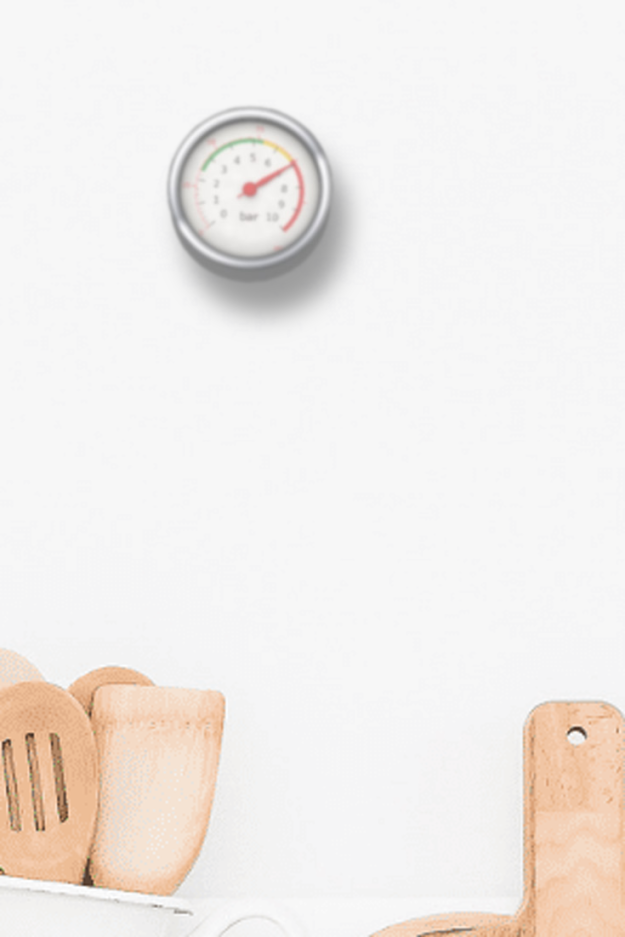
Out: value=7 unit=bar
